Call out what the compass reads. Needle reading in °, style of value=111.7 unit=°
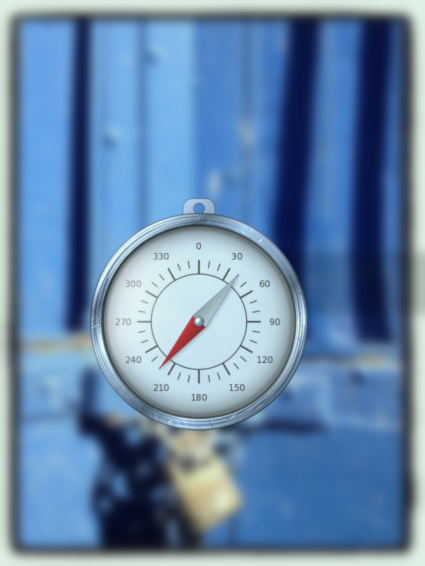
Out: value=220 unit=°
